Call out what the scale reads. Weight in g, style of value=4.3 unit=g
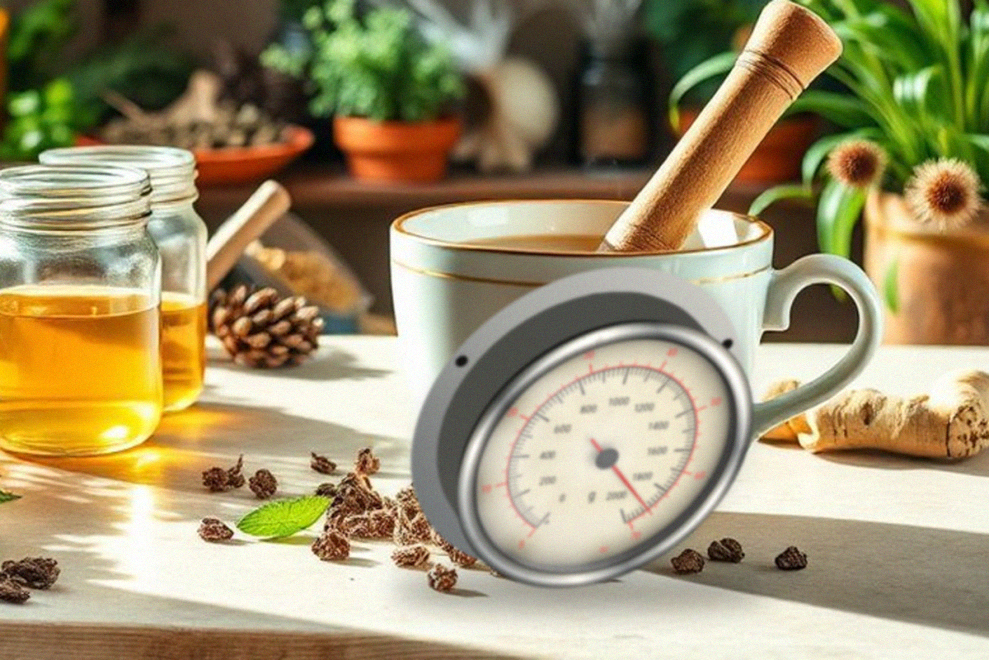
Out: value=1900 unit=g
